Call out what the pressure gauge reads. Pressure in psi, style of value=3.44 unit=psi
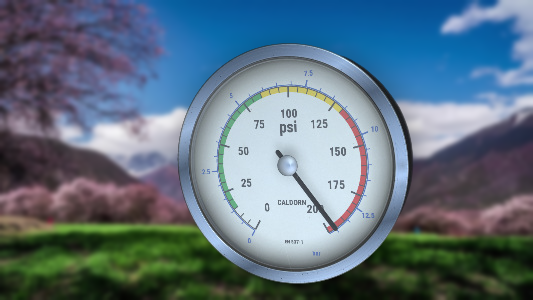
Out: value=195 unit=psi
